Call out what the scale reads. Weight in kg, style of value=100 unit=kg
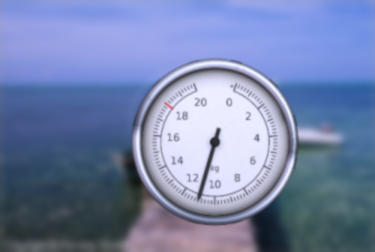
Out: value=11 unit=kg
